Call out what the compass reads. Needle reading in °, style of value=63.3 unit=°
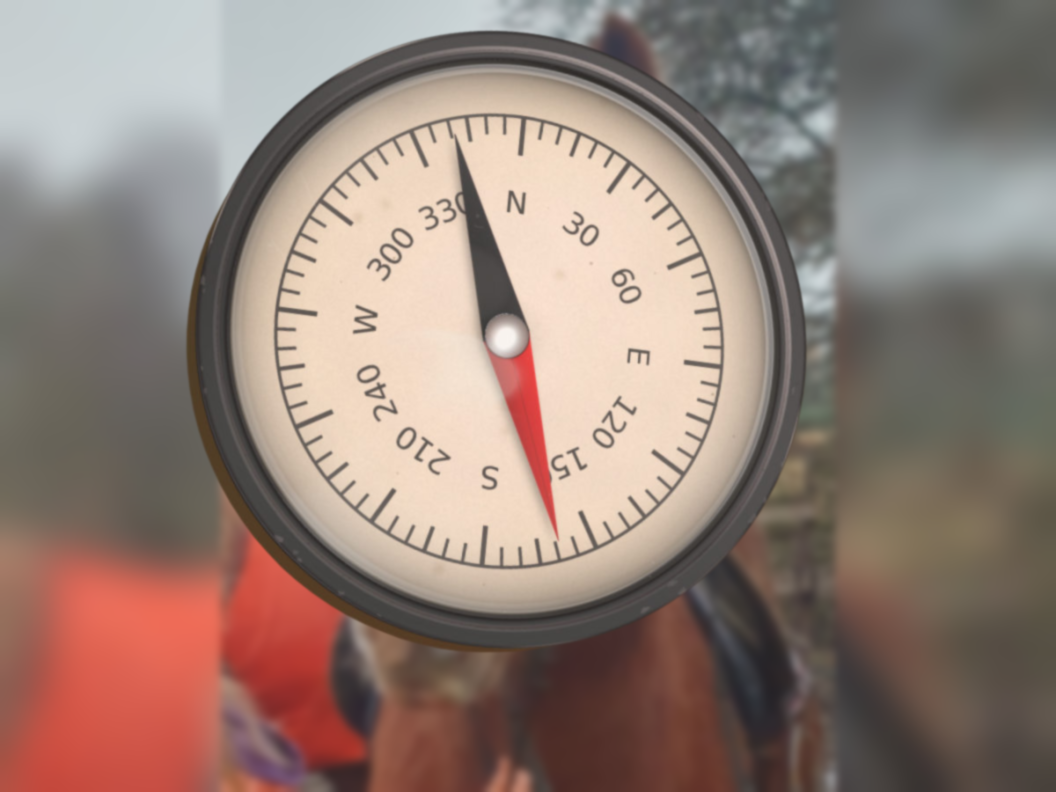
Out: value=160 unit=°
